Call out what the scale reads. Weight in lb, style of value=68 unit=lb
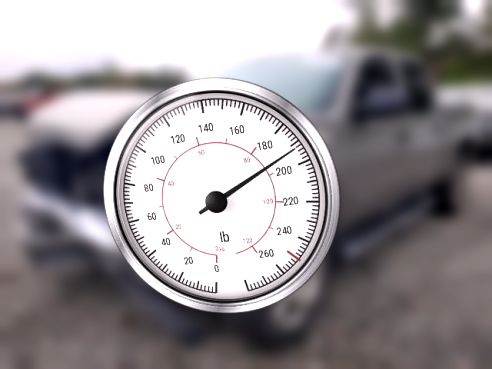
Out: value=192 unit=lb
